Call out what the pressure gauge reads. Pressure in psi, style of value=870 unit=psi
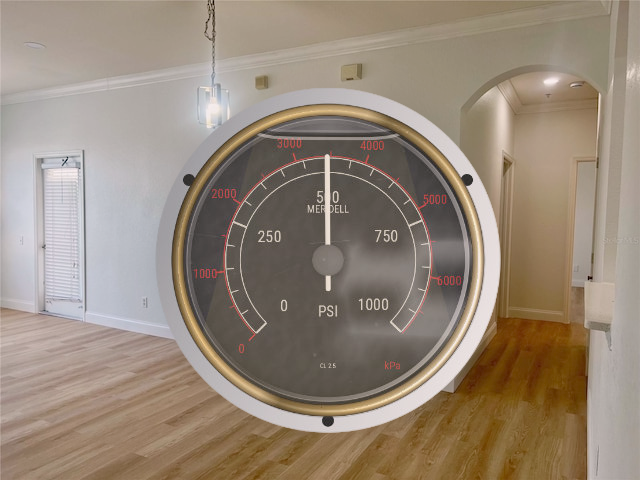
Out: value=500 unit=psi
